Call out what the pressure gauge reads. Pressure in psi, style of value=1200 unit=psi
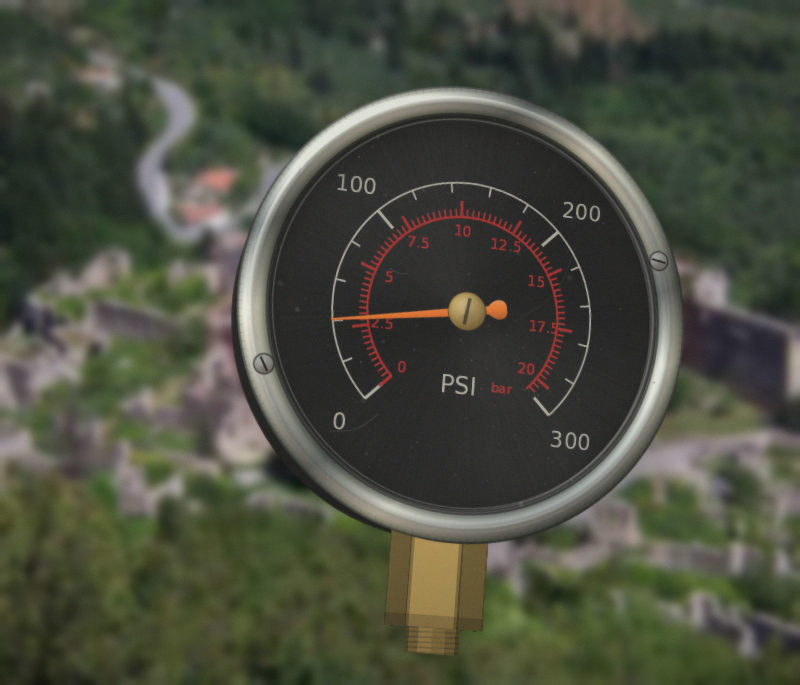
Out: value=40 unit=psi
